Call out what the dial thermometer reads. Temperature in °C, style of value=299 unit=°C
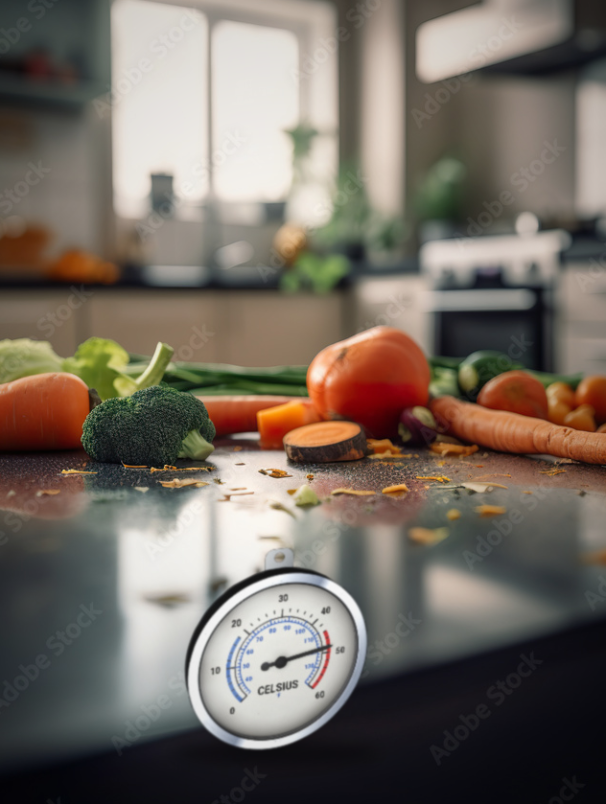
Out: value=48 unit=°C
